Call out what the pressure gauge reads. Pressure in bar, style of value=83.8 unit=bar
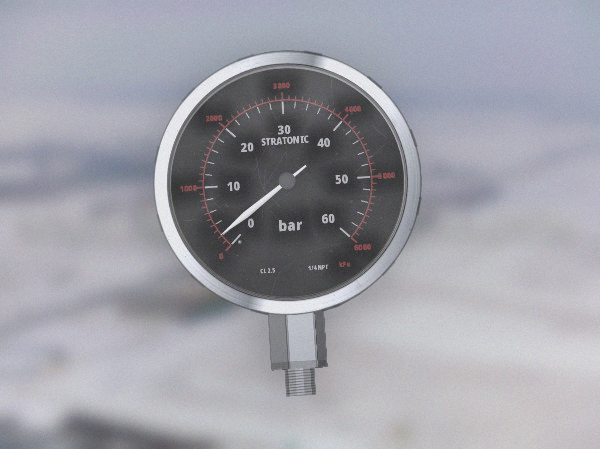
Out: value=2 unit=bar
